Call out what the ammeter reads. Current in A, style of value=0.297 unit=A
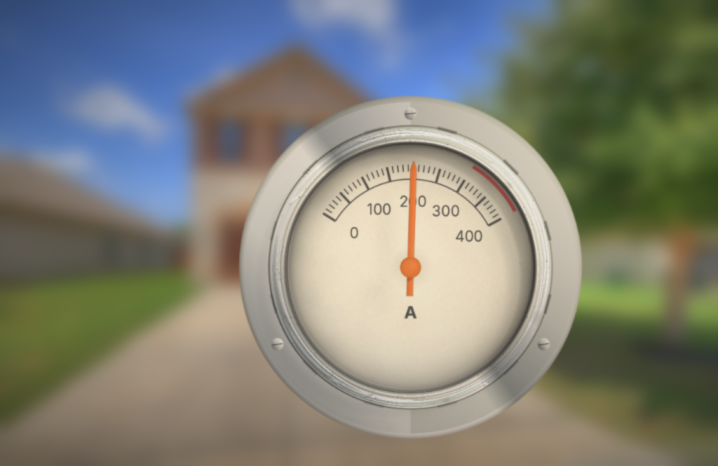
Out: value=200 unit=A
